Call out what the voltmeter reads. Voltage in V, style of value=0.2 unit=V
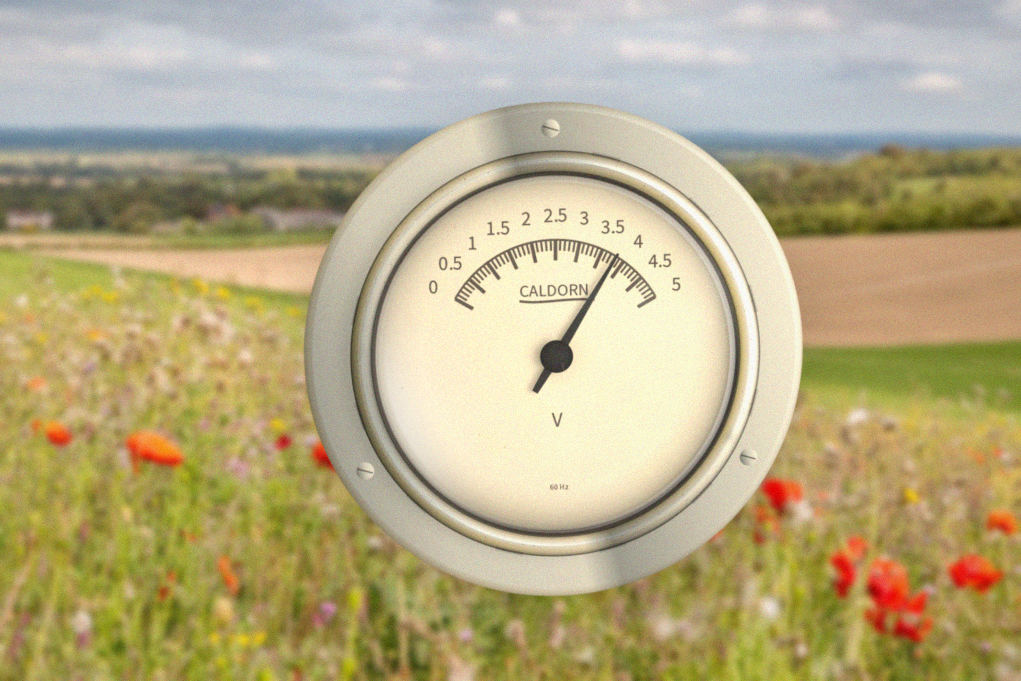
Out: value=3.8 unit=V
